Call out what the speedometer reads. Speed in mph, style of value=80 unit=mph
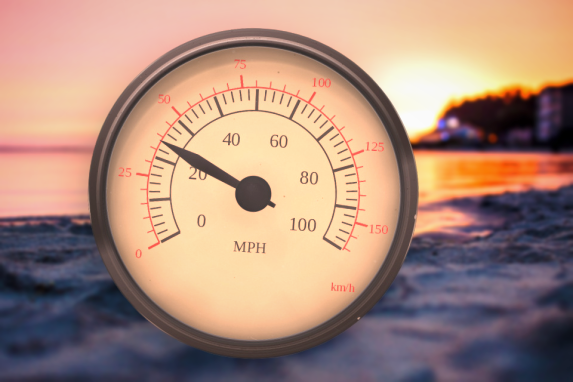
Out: value=24 unit=mph
